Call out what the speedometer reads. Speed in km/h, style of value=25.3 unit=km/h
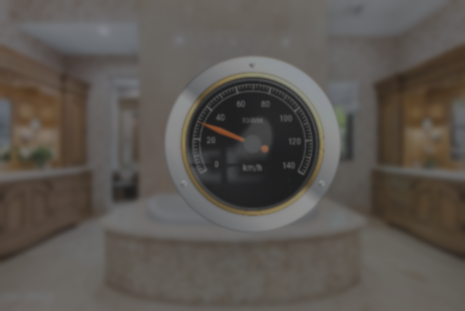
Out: value=30 unit=km/h
